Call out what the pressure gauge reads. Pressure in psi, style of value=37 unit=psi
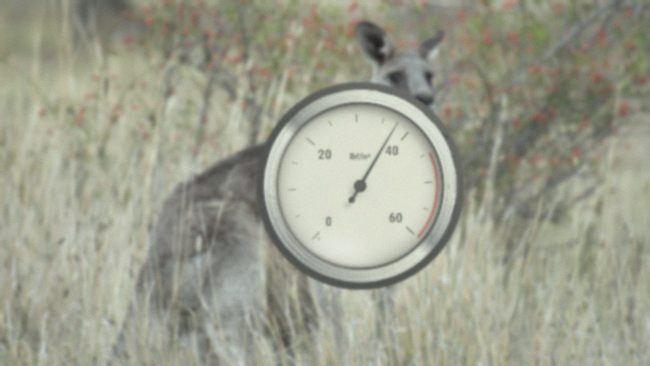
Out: value=37.5 unit=psi
